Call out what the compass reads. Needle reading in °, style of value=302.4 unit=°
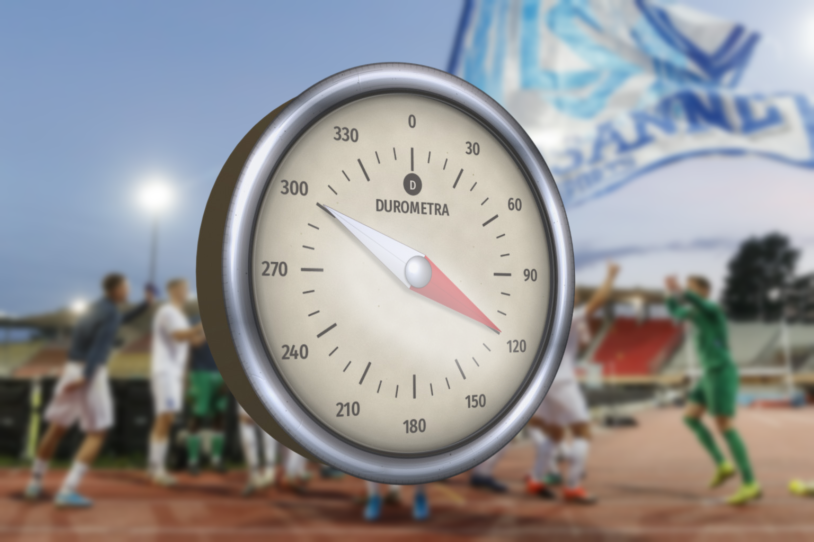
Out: value=120 unit=°
